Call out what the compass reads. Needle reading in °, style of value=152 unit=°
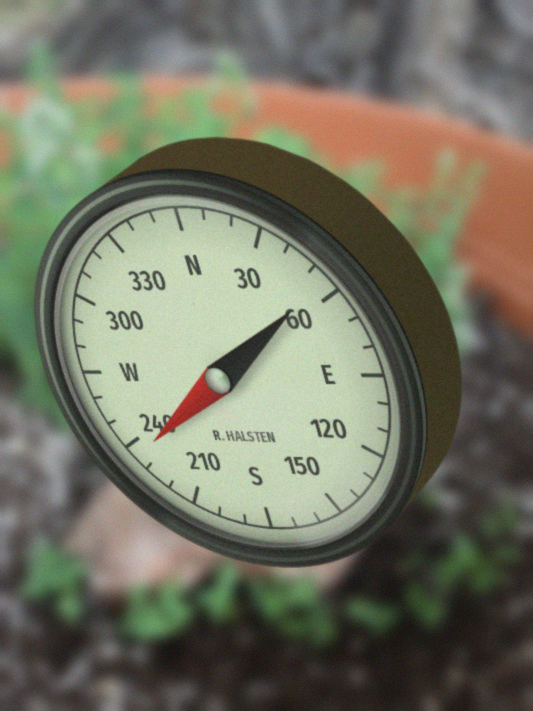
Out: value=235 unit=°
